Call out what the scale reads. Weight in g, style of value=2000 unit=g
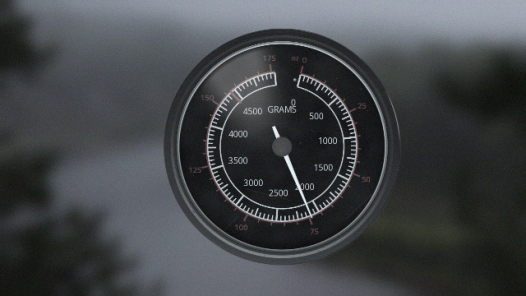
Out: value=2100 unit=g
